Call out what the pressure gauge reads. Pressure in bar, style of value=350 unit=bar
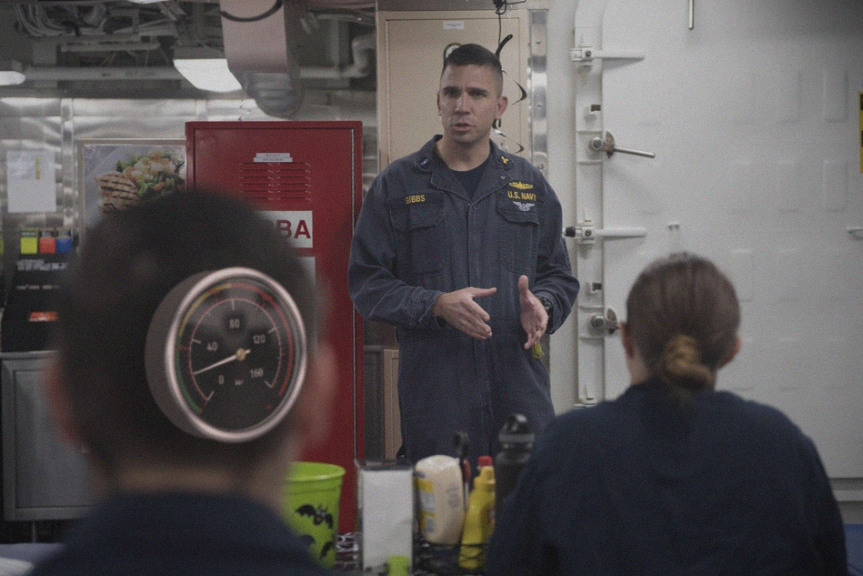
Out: value=20 unit=bar
